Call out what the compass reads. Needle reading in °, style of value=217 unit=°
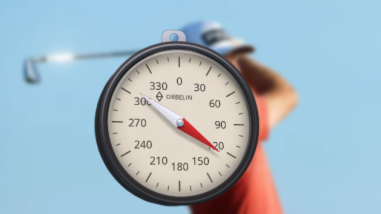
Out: value=125 unit=°
